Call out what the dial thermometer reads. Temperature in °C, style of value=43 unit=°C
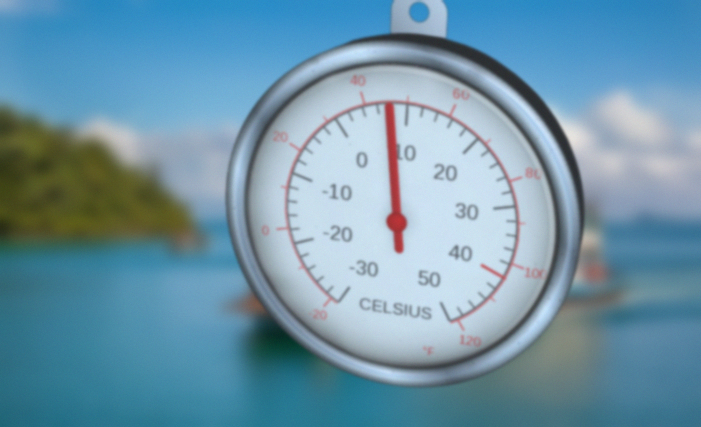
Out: value=8 unit=°C
